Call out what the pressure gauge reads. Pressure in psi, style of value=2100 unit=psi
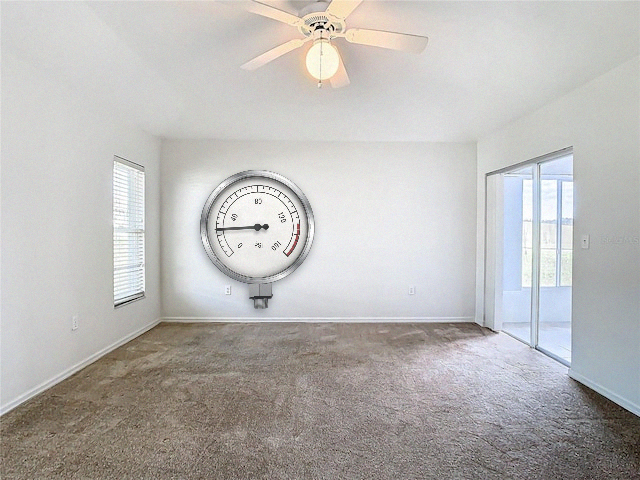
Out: value=25 unit=psi
